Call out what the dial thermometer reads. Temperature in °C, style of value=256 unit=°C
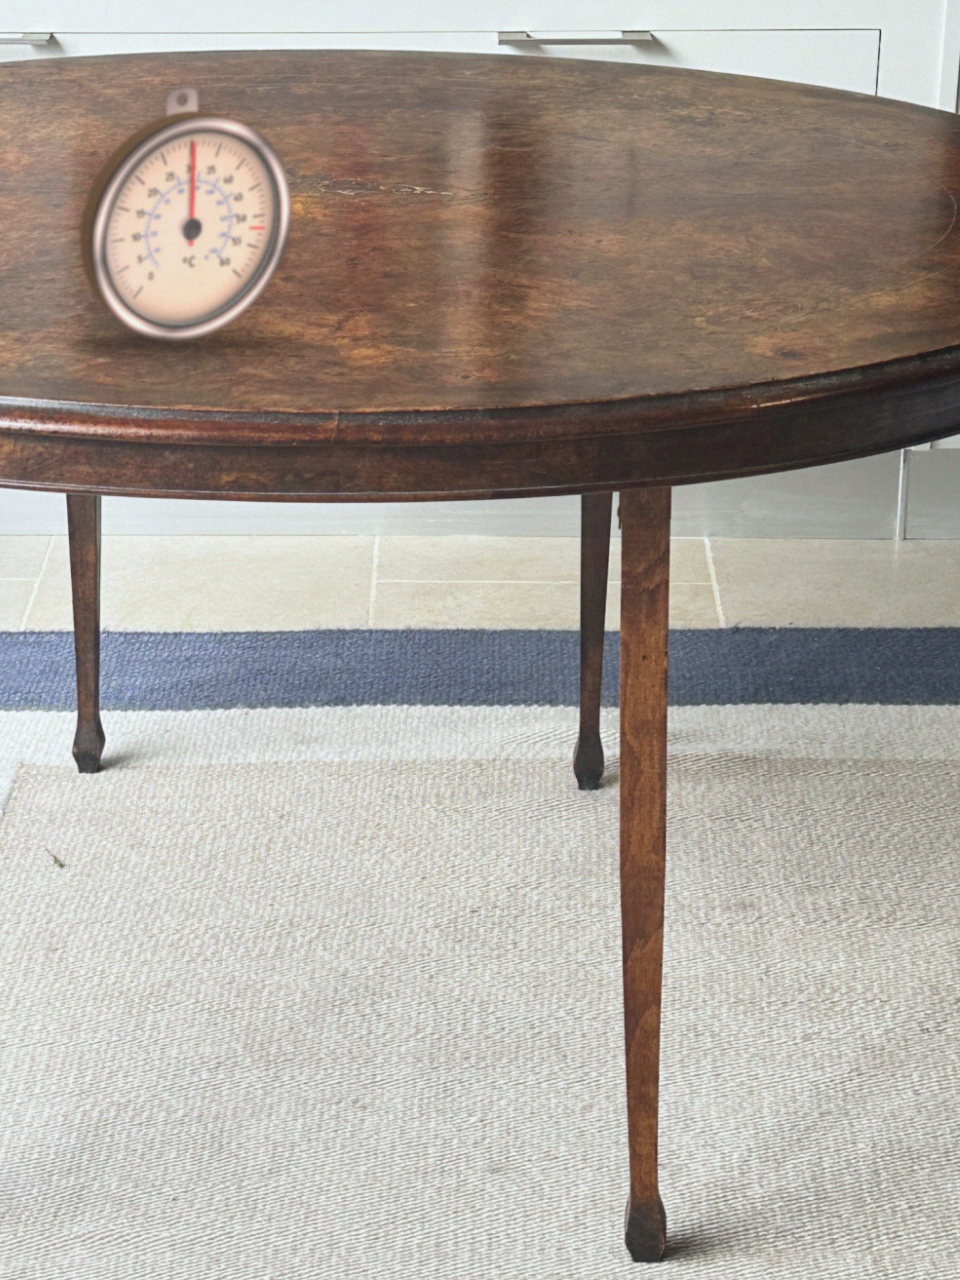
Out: value=30 unit=°C
